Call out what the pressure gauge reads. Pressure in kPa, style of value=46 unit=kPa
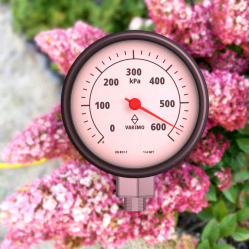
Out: value=570 unit=kPa
